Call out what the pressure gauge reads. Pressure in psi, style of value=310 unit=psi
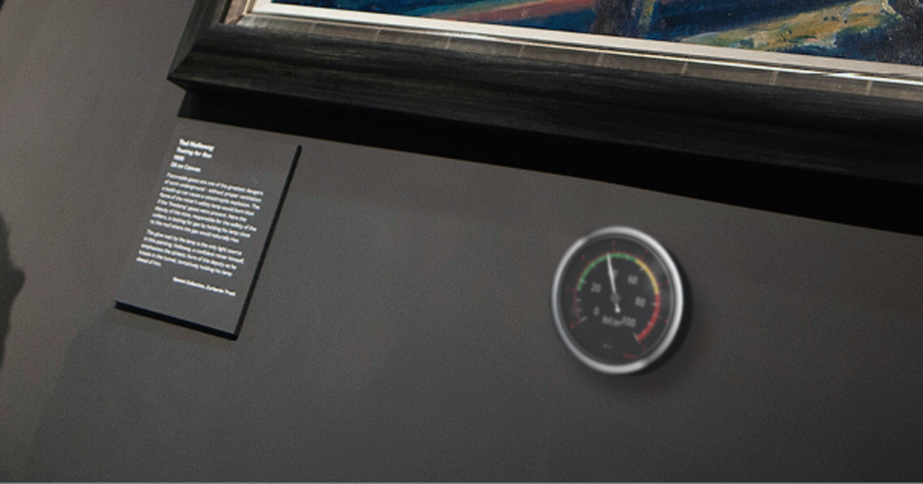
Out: value=40 unit=psi
